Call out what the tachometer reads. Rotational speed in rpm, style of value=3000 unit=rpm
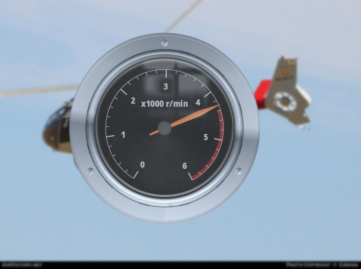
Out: value=4300 unit=rpm
